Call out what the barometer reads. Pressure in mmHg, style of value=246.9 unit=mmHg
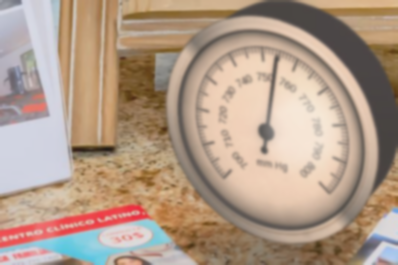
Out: value=755 unit=mmHg
